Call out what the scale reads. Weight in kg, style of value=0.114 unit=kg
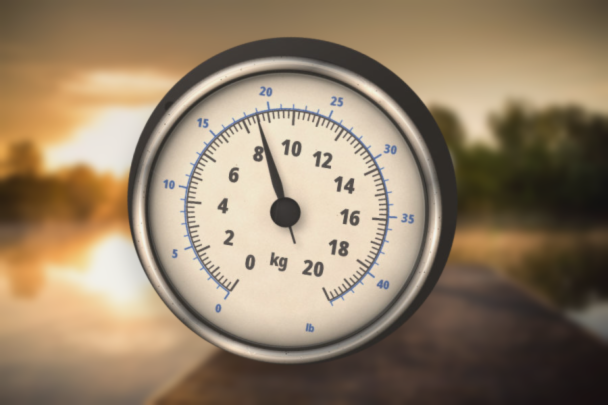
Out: value=8.6 unit=kg
